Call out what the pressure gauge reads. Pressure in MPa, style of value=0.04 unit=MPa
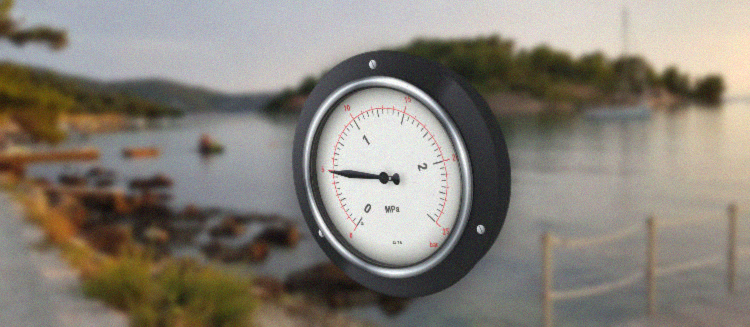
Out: value=0.5 unit=MPa
